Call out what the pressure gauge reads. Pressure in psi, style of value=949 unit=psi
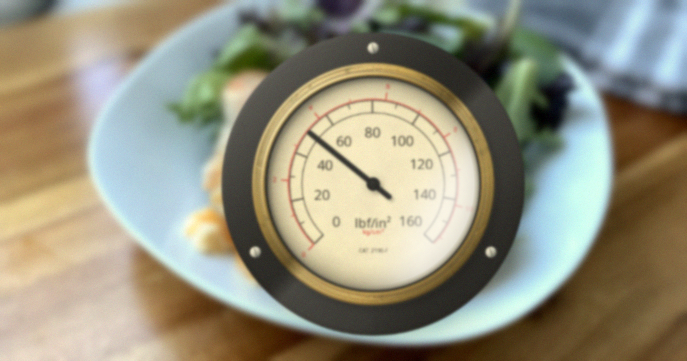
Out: value=50 unit=psi
